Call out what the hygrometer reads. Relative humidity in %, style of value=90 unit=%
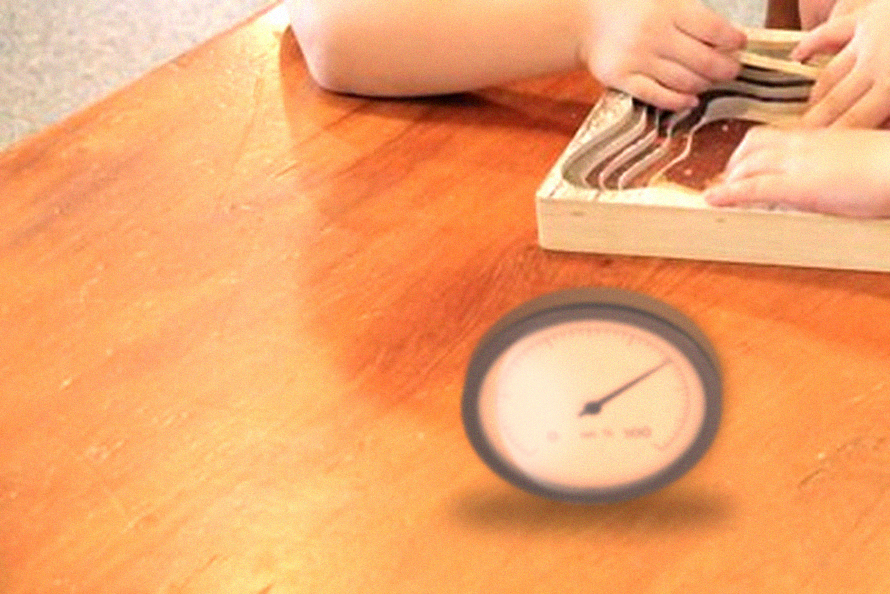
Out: value=70 unit=%
